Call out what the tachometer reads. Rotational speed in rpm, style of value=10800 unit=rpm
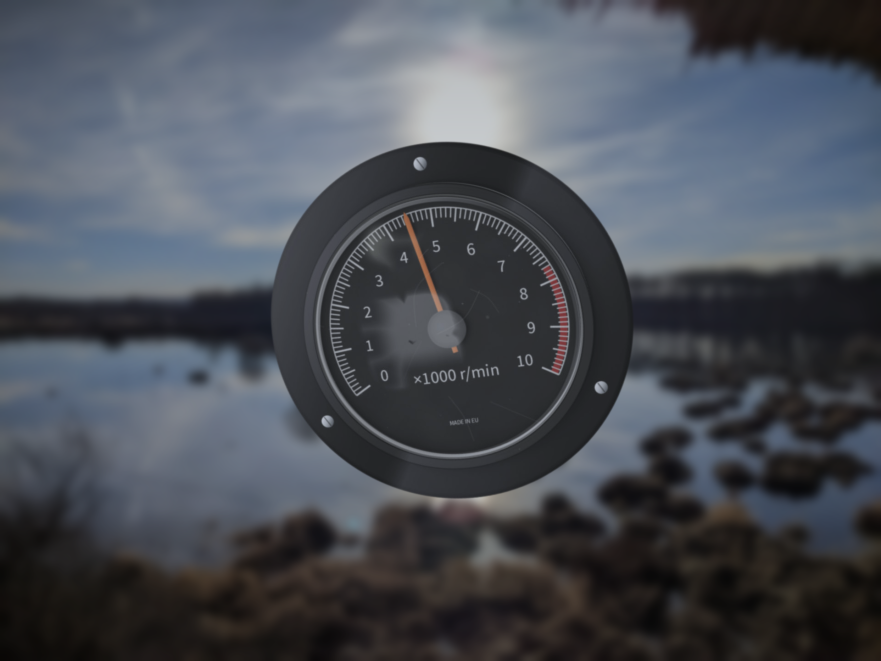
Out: value=4500 unit=rpm
